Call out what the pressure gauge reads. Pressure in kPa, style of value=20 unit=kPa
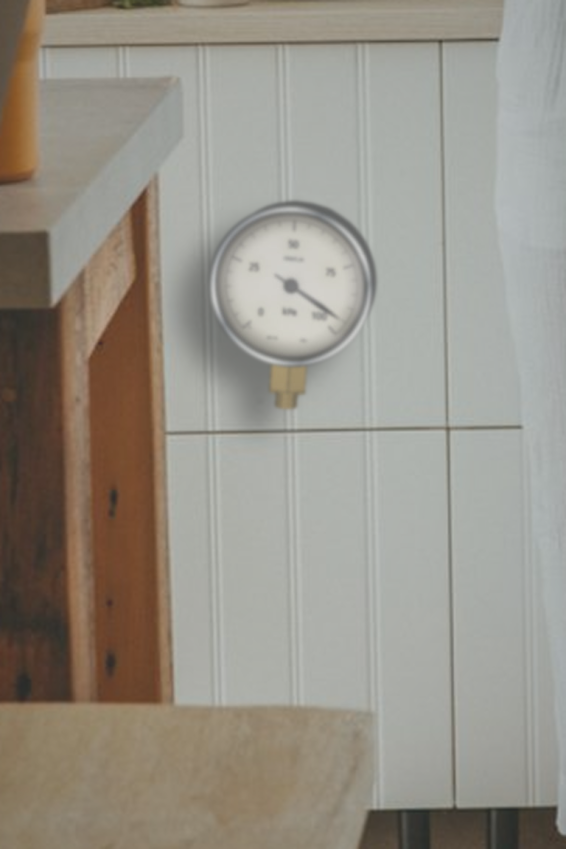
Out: value=95 unit=kPa
